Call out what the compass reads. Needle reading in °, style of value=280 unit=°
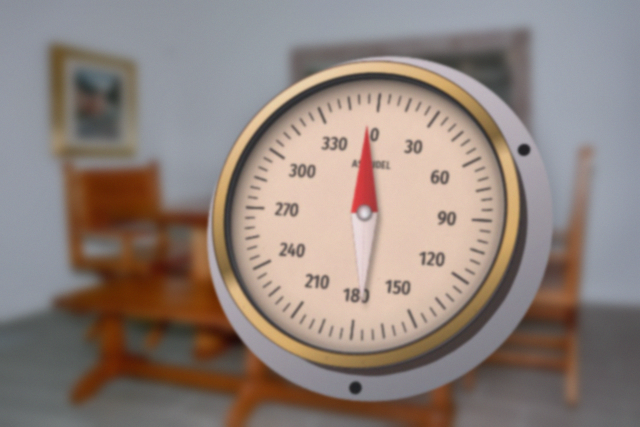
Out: value=355 unit=°
